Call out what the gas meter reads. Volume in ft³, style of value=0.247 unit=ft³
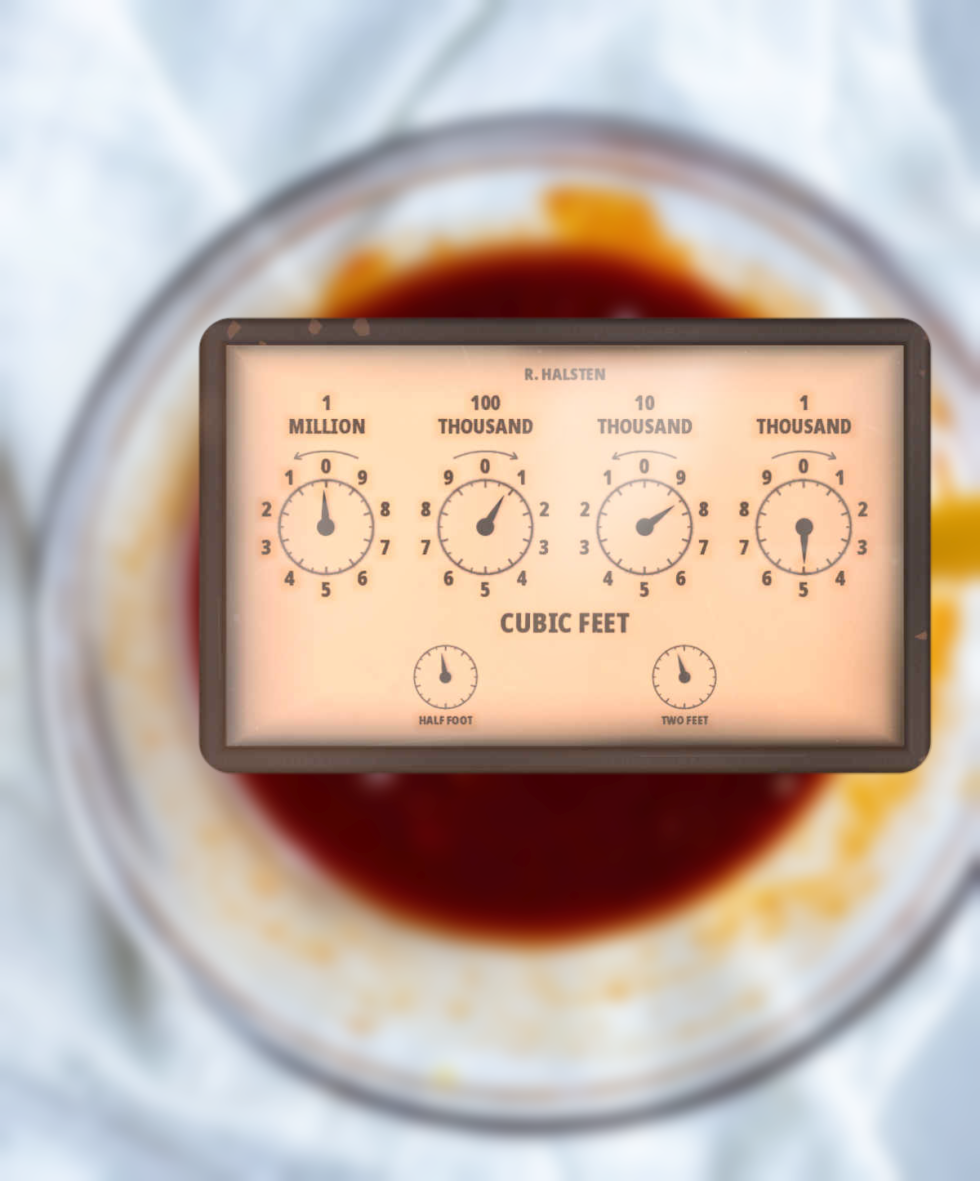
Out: value=8500 unit=ft³
